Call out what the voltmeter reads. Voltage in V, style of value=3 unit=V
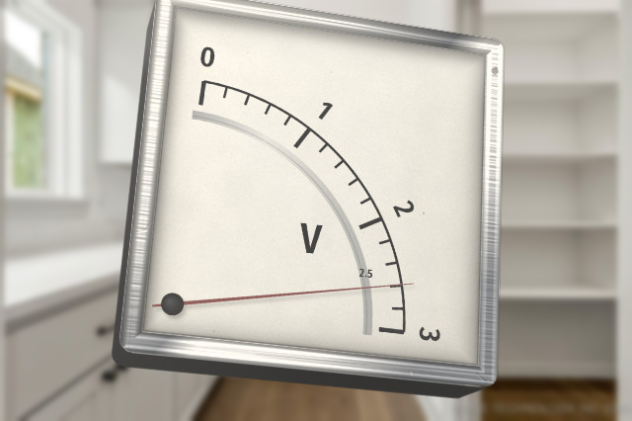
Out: value=2.6 unit=V
